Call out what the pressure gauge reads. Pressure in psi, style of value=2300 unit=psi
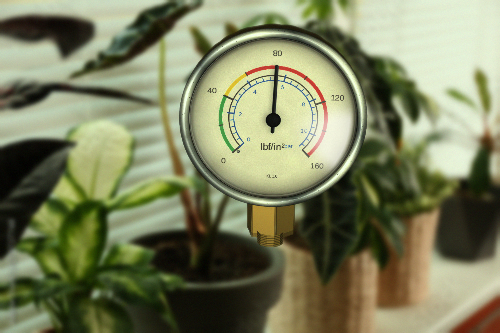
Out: value=80 unit=psi
